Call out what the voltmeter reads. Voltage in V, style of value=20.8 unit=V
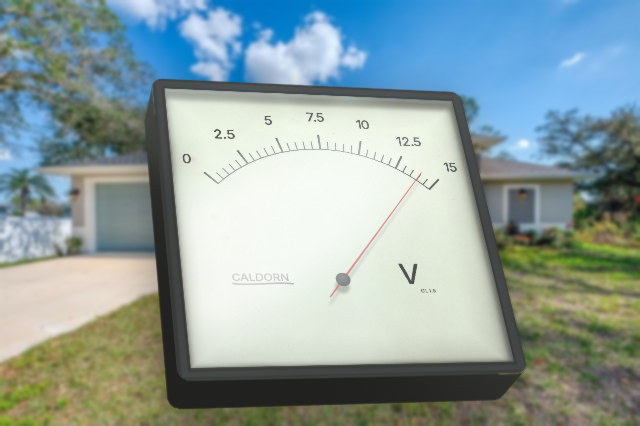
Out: value=14 unit=V
